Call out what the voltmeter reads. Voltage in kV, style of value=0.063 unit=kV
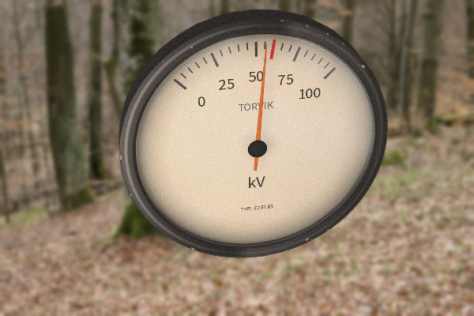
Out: value=55 unit=kV
